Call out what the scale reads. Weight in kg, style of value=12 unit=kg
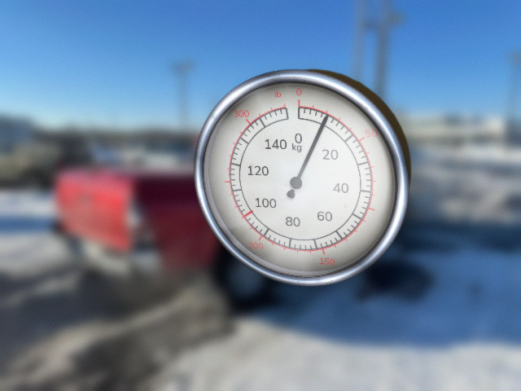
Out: value=10 unit=kg
